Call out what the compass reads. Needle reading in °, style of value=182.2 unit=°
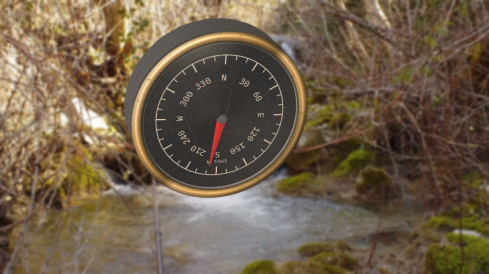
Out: value=190 unit=°
